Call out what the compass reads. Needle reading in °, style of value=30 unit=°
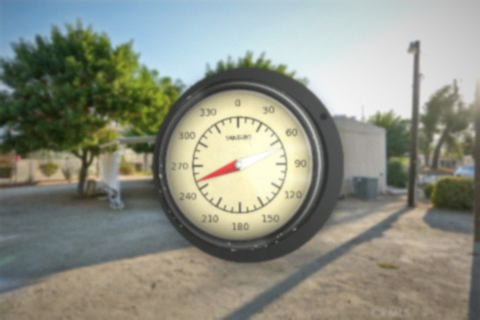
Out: value=250 unit=°
